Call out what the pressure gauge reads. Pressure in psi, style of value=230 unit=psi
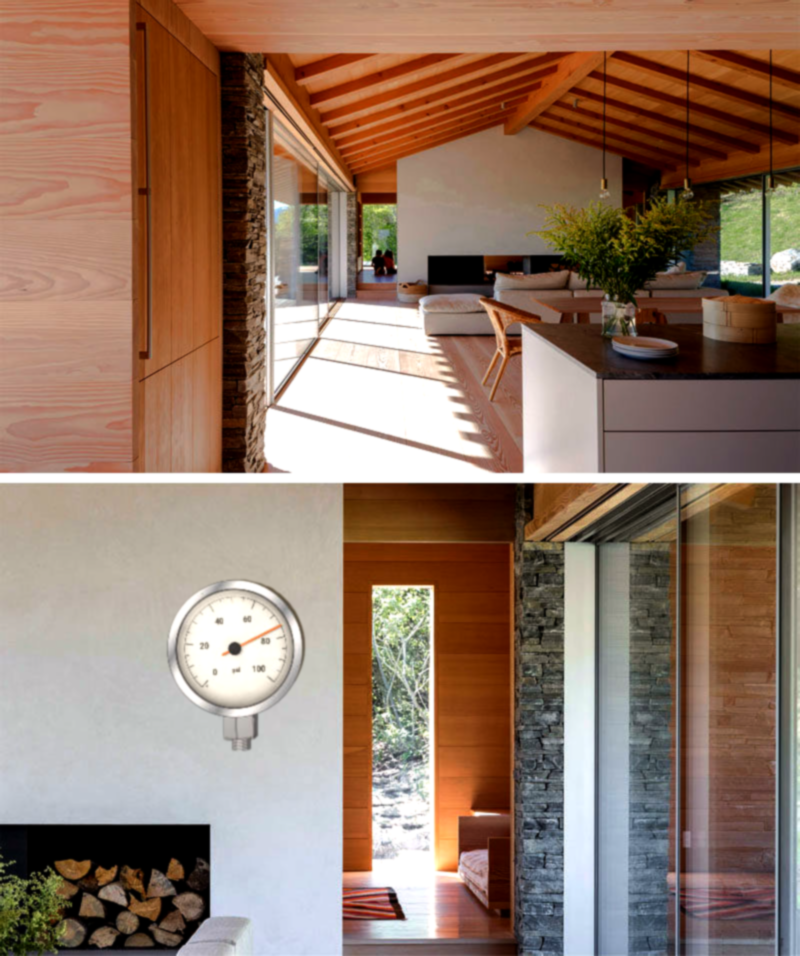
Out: value=75 unit=psi
